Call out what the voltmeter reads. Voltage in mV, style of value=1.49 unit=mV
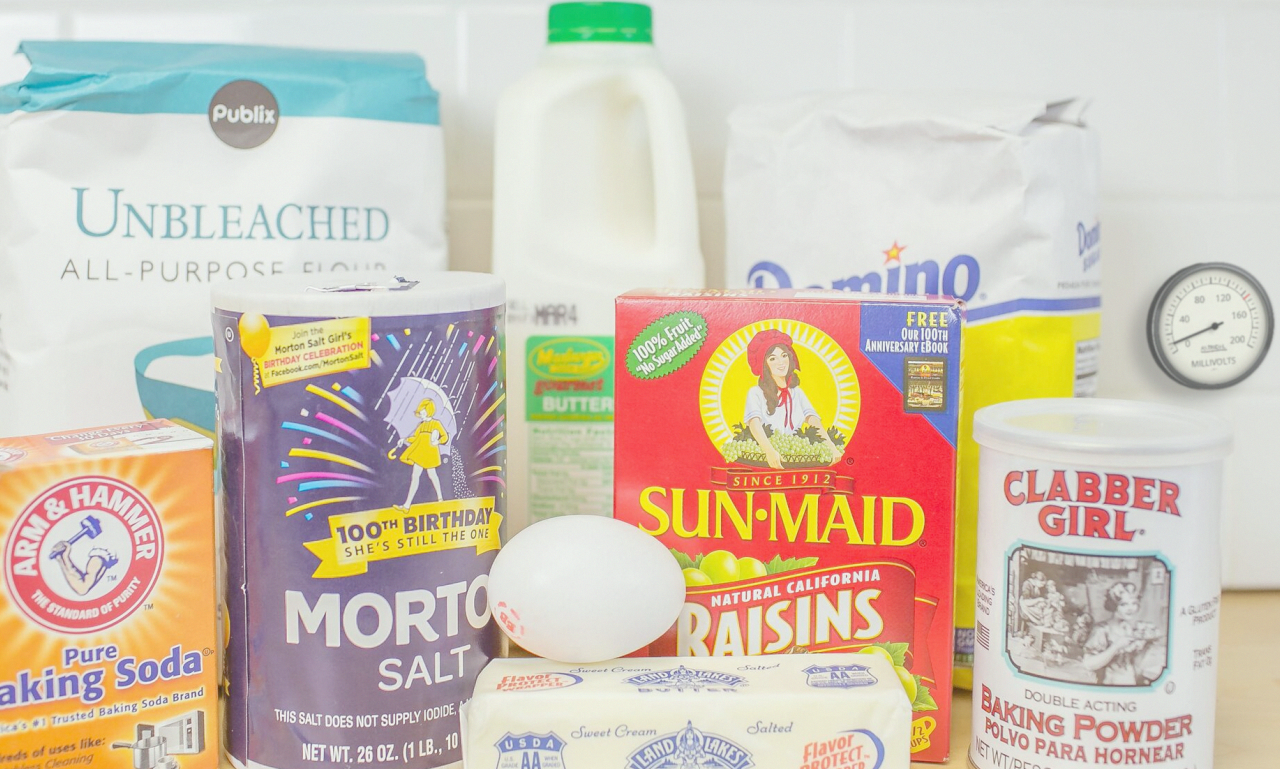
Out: value=10 unit=mV
